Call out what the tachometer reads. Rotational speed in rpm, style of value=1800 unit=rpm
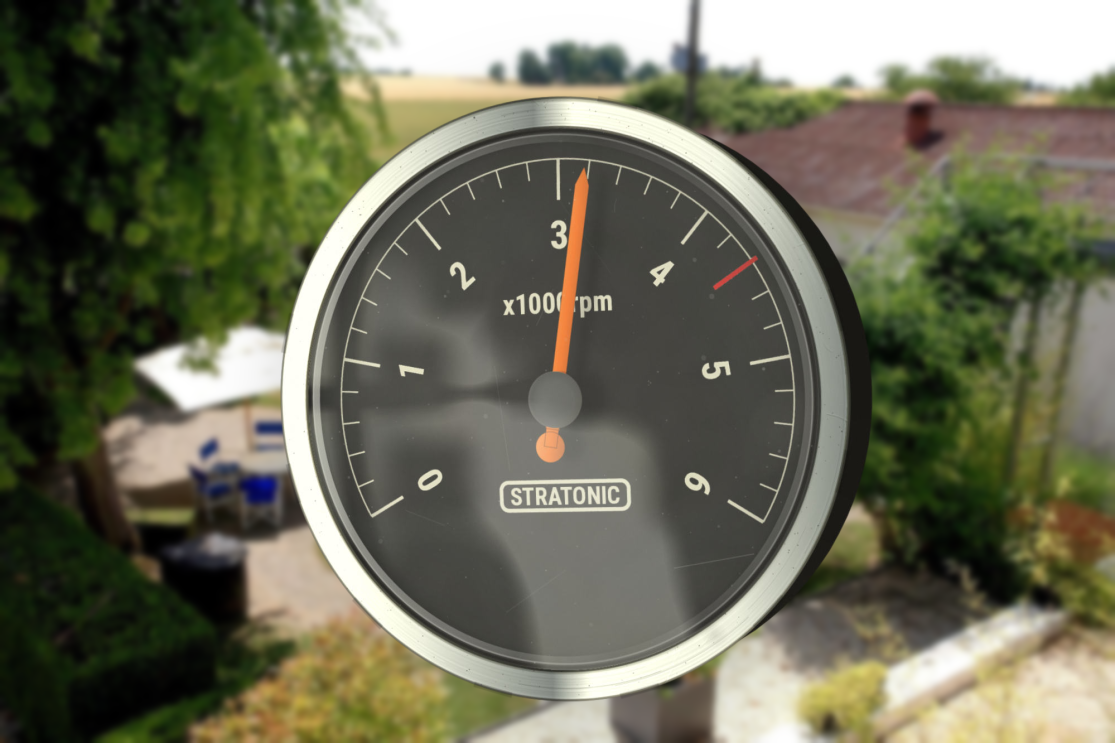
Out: value=3200 unit=rpm
